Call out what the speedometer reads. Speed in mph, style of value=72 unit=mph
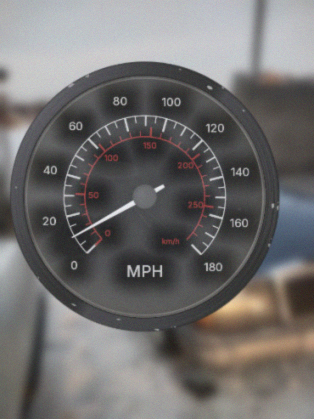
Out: value=10 unit=mph
